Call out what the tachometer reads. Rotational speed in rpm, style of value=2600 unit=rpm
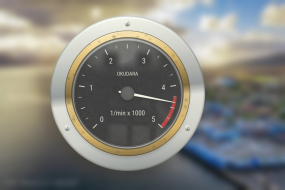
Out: value=4375 unit=rpm
